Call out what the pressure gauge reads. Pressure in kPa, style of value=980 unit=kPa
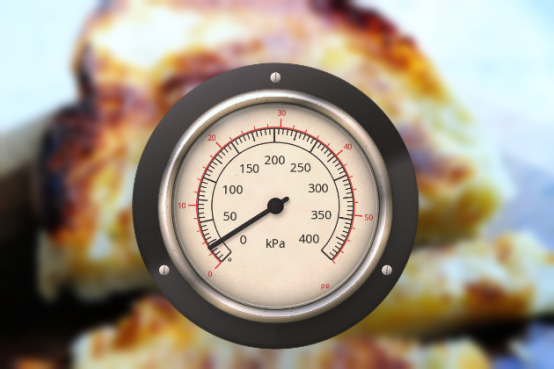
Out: value=20 unit=kPa
